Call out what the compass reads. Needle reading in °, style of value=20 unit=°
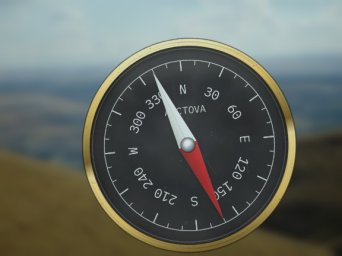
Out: value=160 unit=°
